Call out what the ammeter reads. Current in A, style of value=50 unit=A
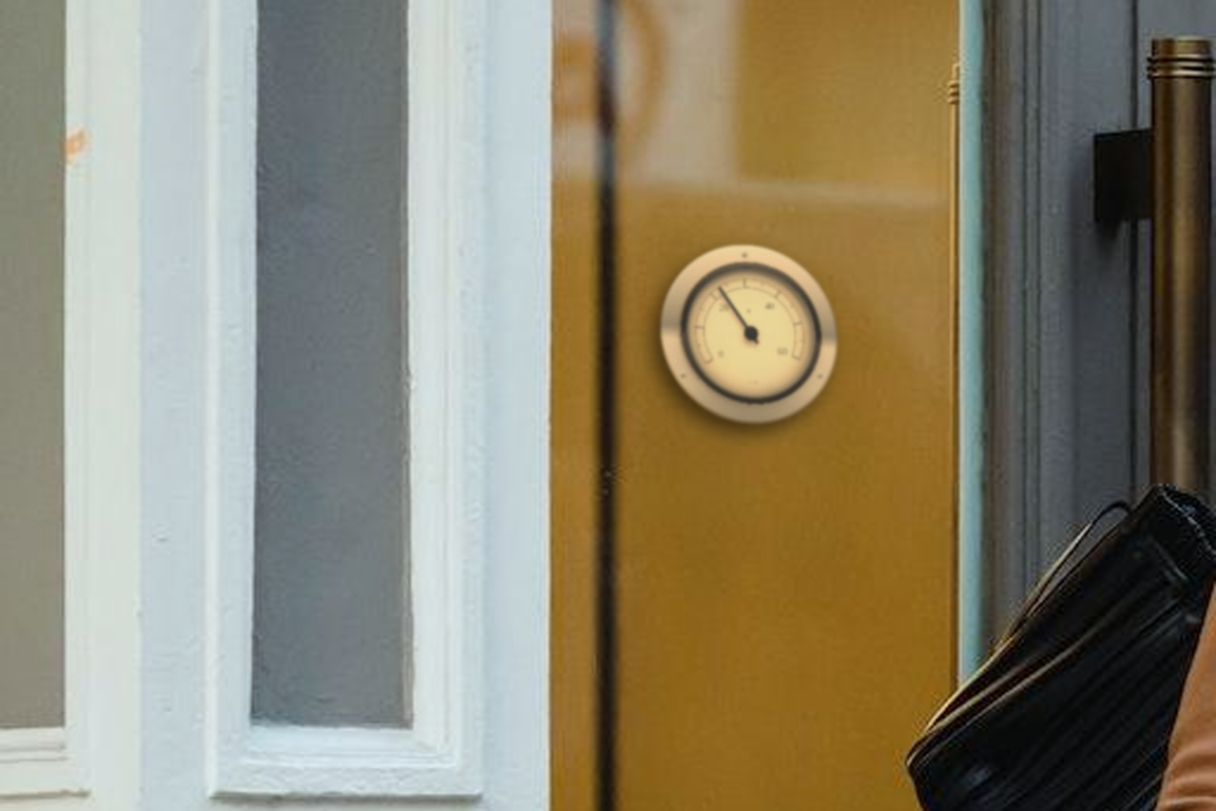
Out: value=22.5 unit=A
